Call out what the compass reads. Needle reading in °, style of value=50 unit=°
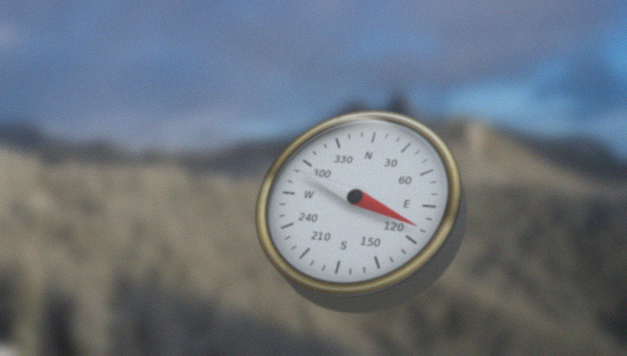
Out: value=110 unit=°
